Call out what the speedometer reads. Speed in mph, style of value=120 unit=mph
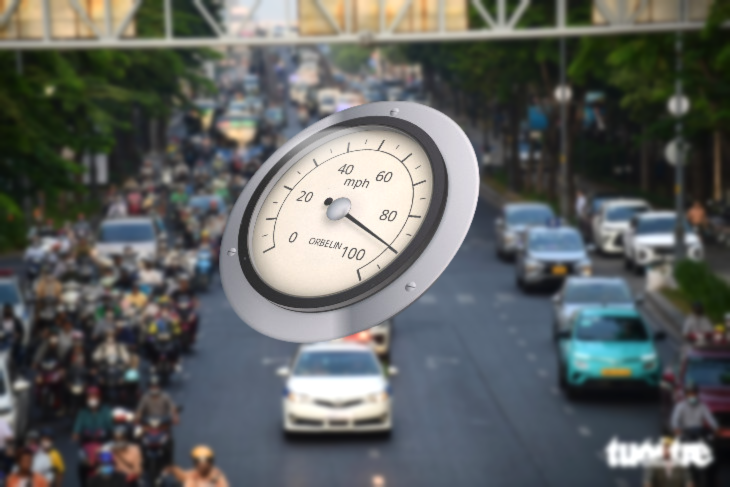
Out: value=90 unit=mph
